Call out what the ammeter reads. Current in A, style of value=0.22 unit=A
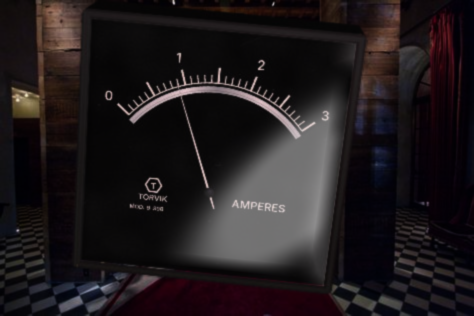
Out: value=0.9 unit=A
